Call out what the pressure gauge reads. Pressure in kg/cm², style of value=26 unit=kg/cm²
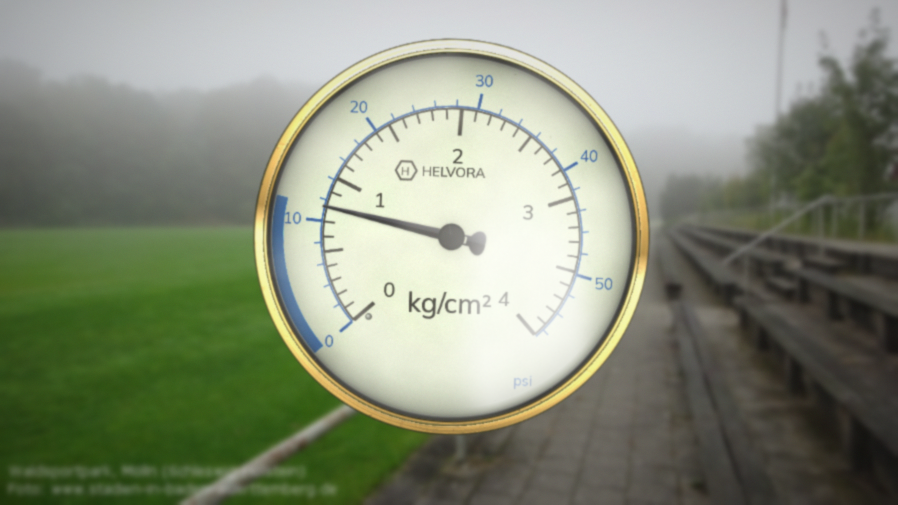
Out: value=0.8 unit=kg/cm²
